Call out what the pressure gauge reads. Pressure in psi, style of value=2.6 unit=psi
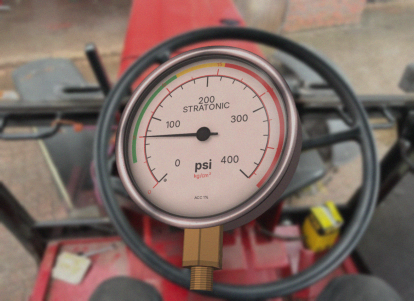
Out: value=70 unit=psi
